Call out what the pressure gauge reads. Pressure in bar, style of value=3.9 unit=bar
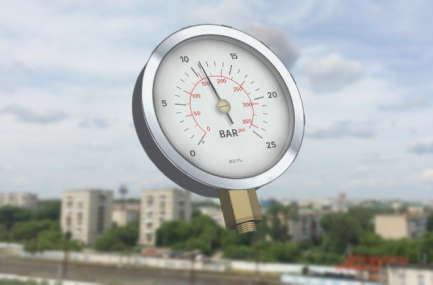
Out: value=11 unit=bar
